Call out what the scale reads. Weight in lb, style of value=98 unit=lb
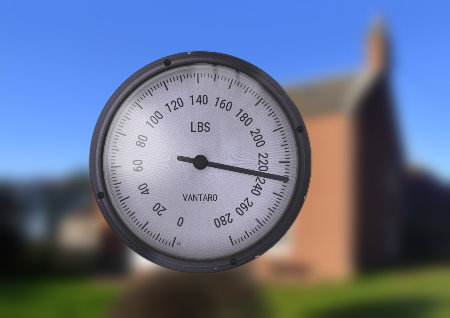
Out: value=230 unit=lb
